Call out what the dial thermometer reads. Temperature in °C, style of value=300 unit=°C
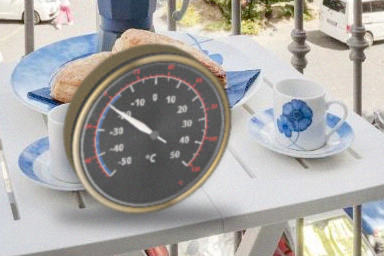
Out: value=-20 unit=°C
